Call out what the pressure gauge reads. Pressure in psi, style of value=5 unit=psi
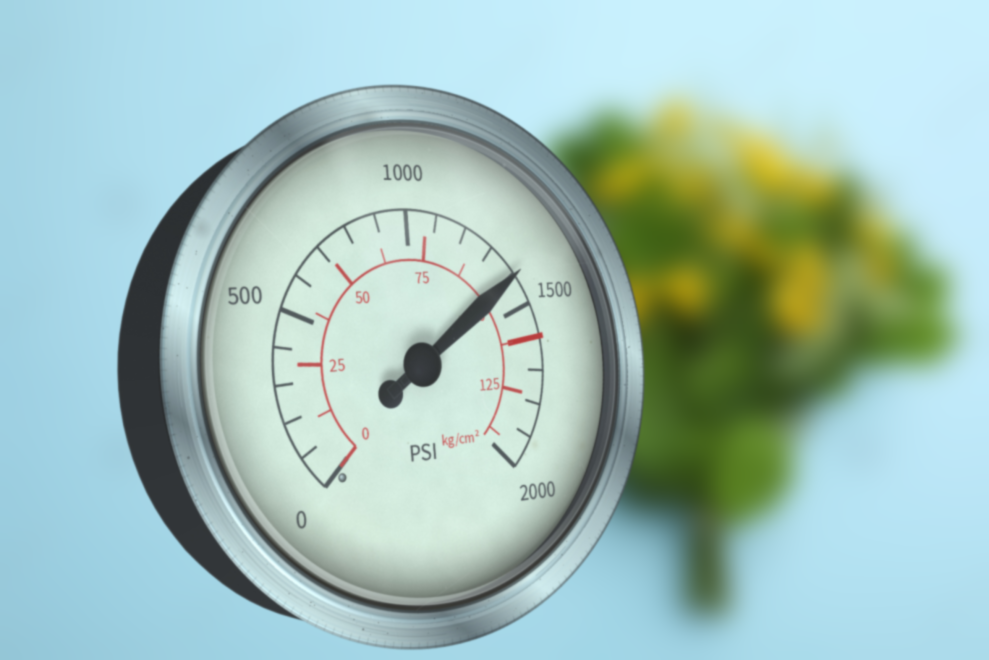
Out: value=1400 unit=psi
